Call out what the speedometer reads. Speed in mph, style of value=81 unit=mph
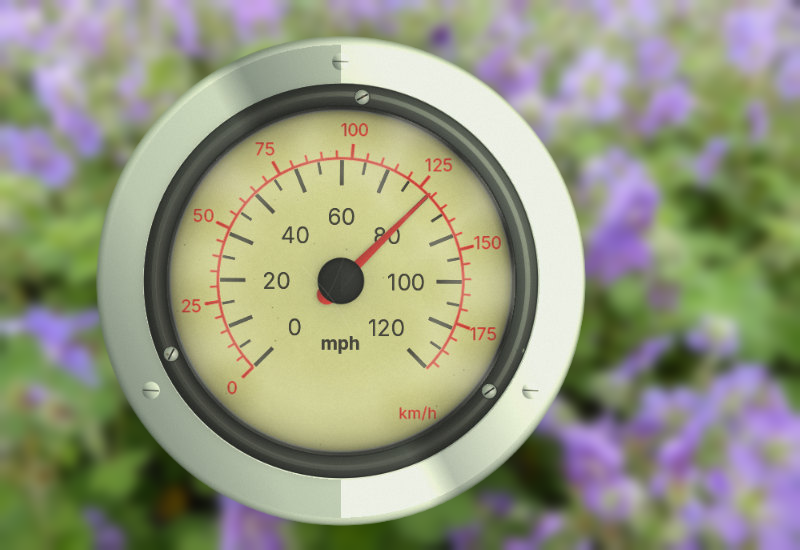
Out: value=80 unit=mph
